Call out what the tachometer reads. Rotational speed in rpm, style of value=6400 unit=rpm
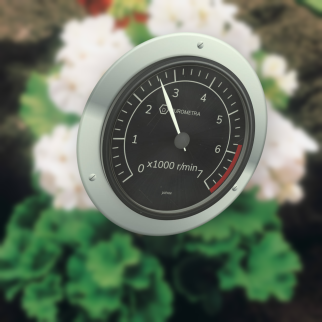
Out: value=2600 unit=rpm
